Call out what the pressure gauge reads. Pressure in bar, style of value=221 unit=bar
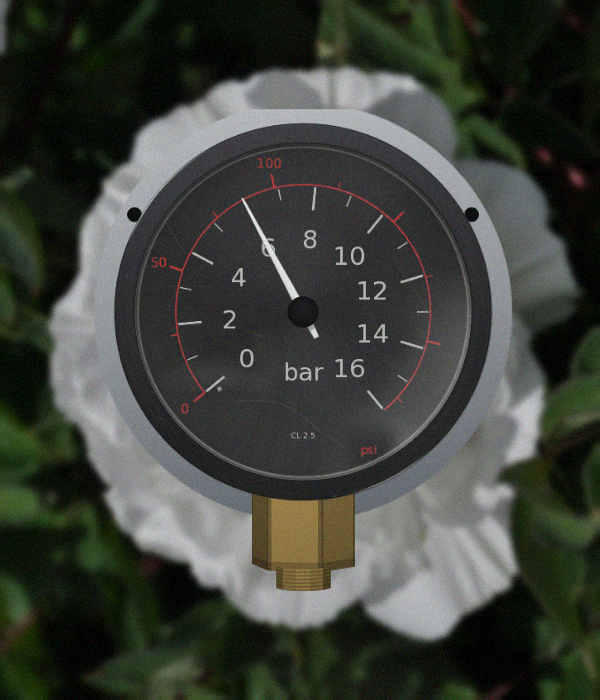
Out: value=6 unit=bar
